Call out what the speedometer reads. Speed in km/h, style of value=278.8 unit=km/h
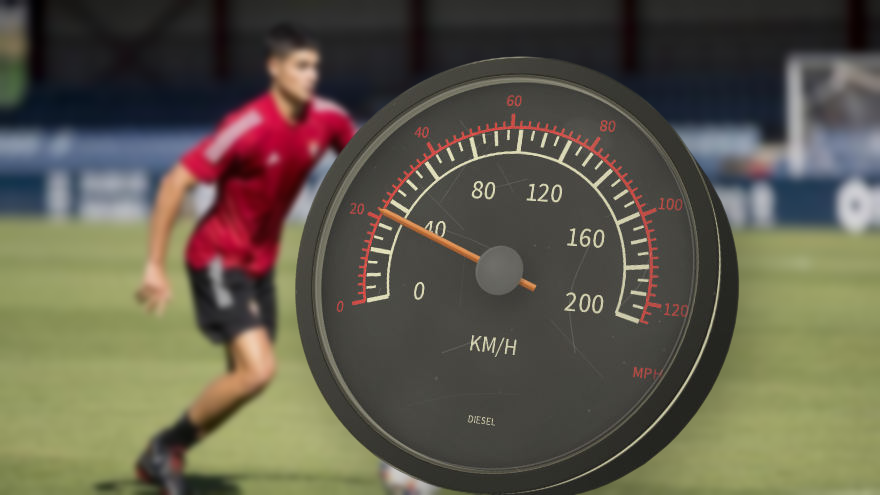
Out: value=35 unit=km/h
